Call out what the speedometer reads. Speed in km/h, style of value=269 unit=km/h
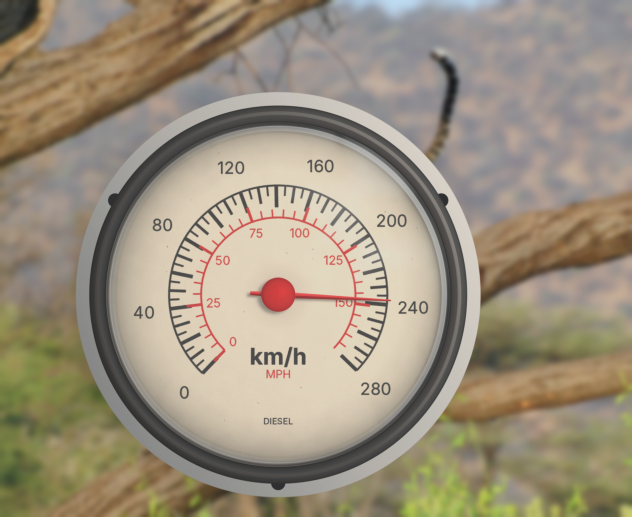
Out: value=237.5 unit=km/h
